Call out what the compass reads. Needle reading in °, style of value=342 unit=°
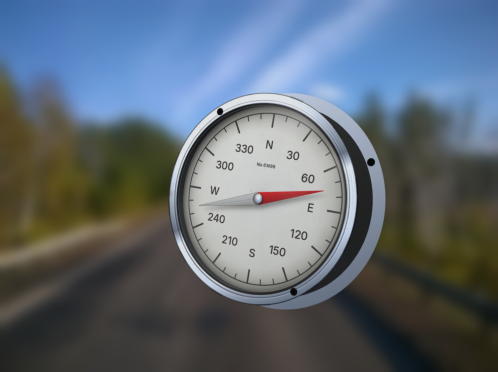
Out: value=75 unit=°
